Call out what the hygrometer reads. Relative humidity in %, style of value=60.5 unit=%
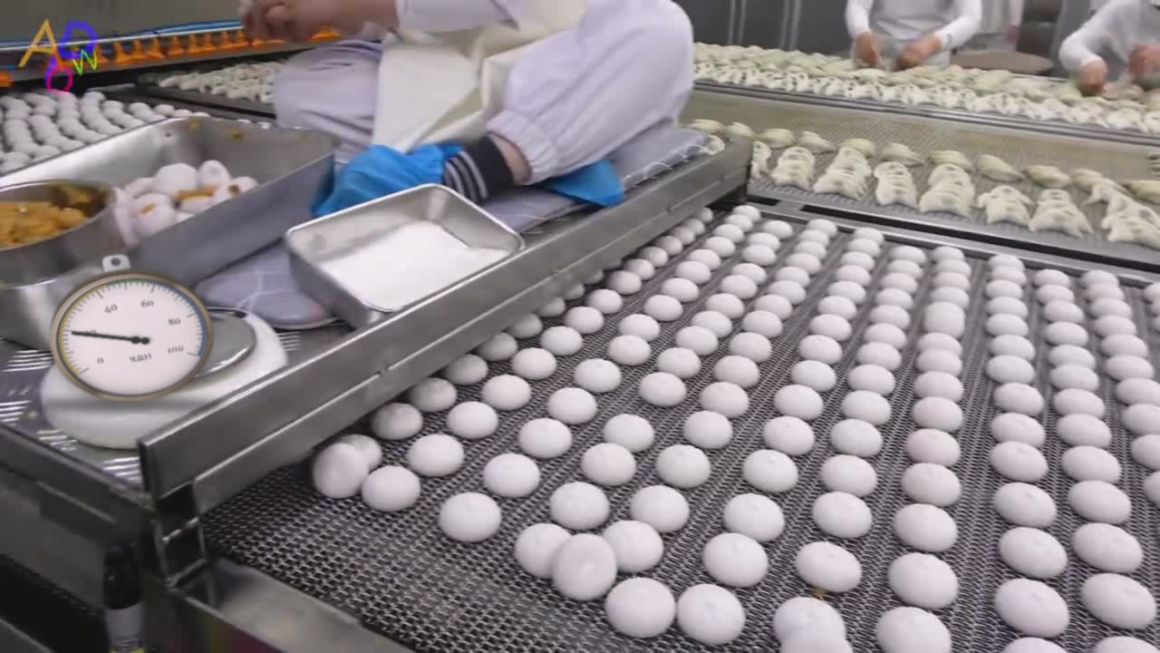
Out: value=20 unit=%
